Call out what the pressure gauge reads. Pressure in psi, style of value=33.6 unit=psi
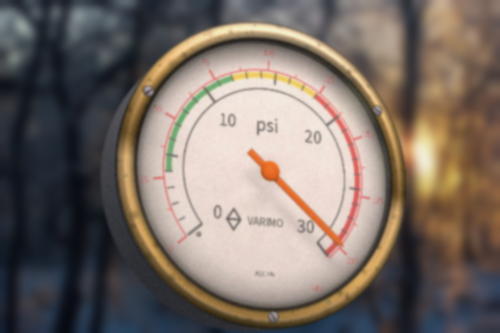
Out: value=29 unit=psi
